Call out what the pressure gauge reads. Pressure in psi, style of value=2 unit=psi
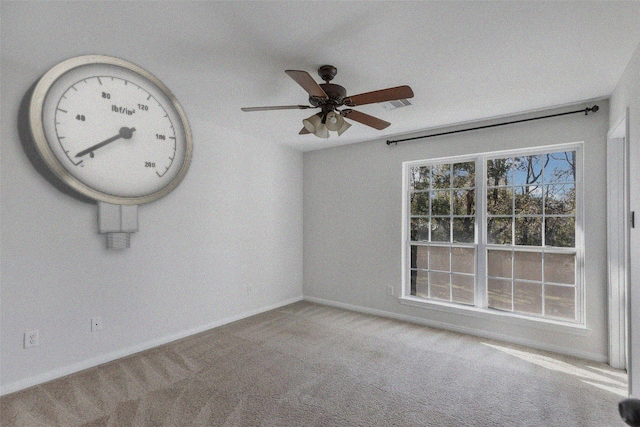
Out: value=5 unit=psi
